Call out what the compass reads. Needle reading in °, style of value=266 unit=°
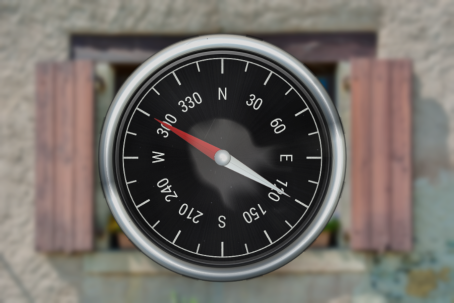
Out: value=300 unit=°
